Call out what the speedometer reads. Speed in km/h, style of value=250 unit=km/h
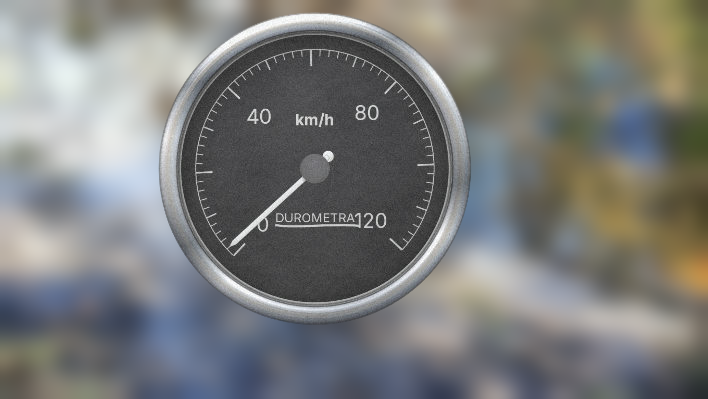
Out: value=2 unit=km/h
